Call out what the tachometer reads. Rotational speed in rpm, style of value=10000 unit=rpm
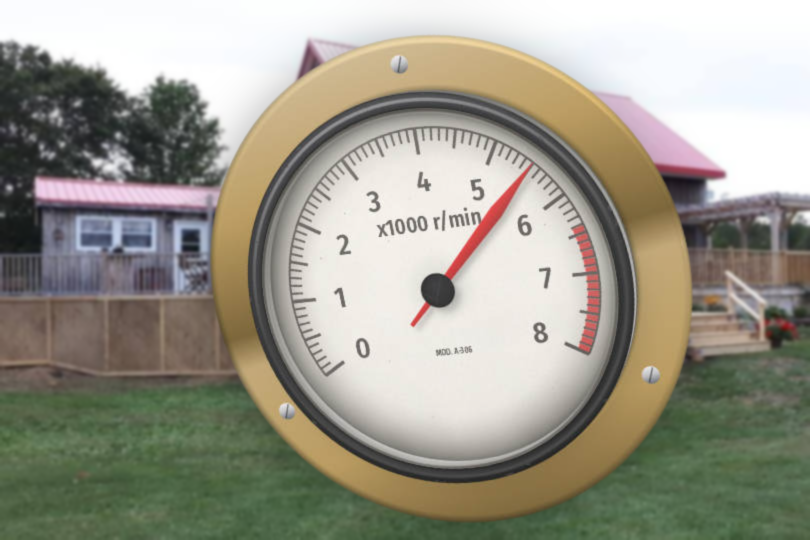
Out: value=5500 unit=rpm
